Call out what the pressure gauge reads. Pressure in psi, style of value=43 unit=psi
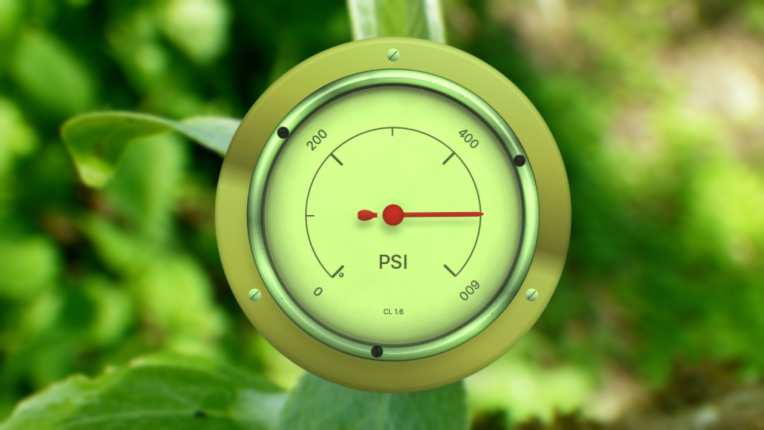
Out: value=500 unit=psi
